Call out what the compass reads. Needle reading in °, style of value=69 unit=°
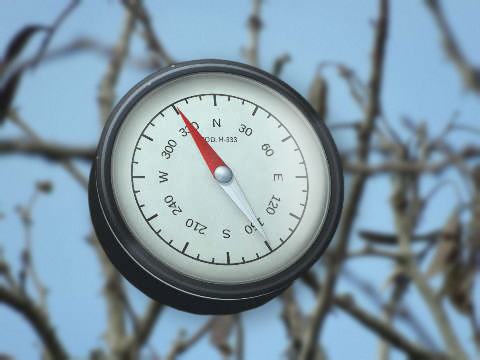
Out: value=330 unit=°
